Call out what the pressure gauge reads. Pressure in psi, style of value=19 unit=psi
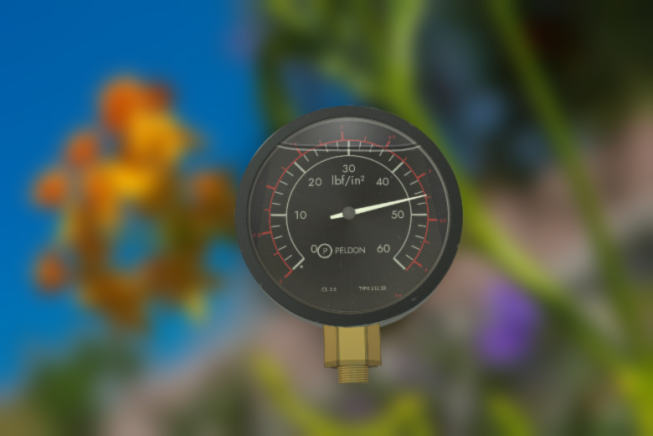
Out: value=47 unit=psi
